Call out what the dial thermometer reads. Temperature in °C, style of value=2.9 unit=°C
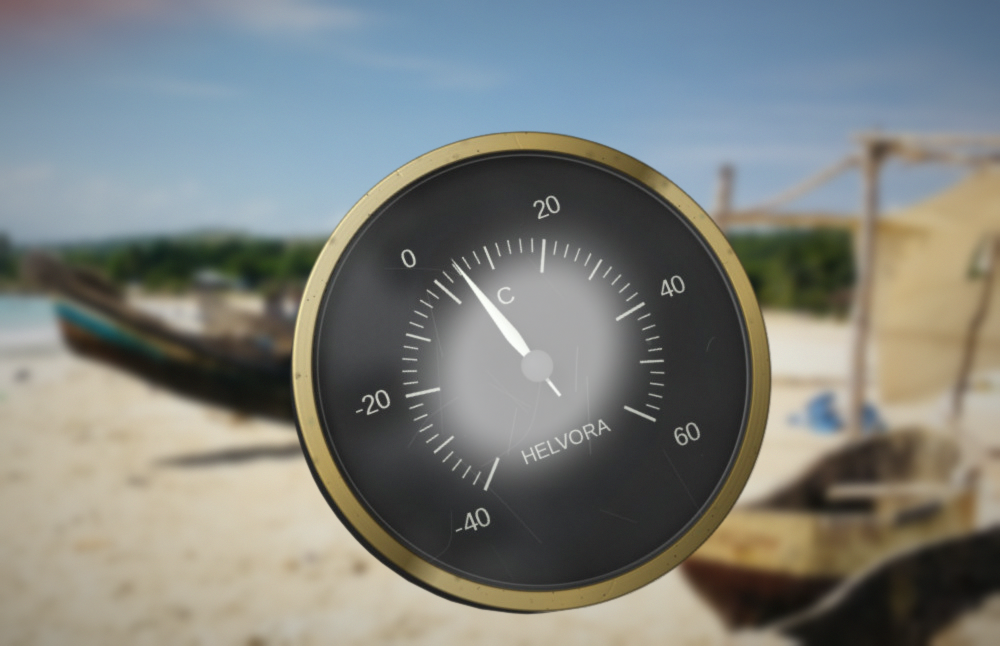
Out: value=4 unit=°C
